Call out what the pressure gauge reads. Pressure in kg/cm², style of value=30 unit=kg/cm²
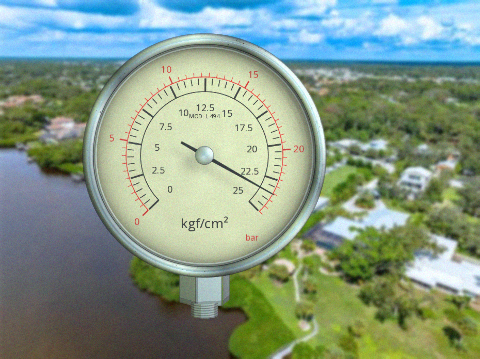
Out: value=23.5 unit=kg/cm²
